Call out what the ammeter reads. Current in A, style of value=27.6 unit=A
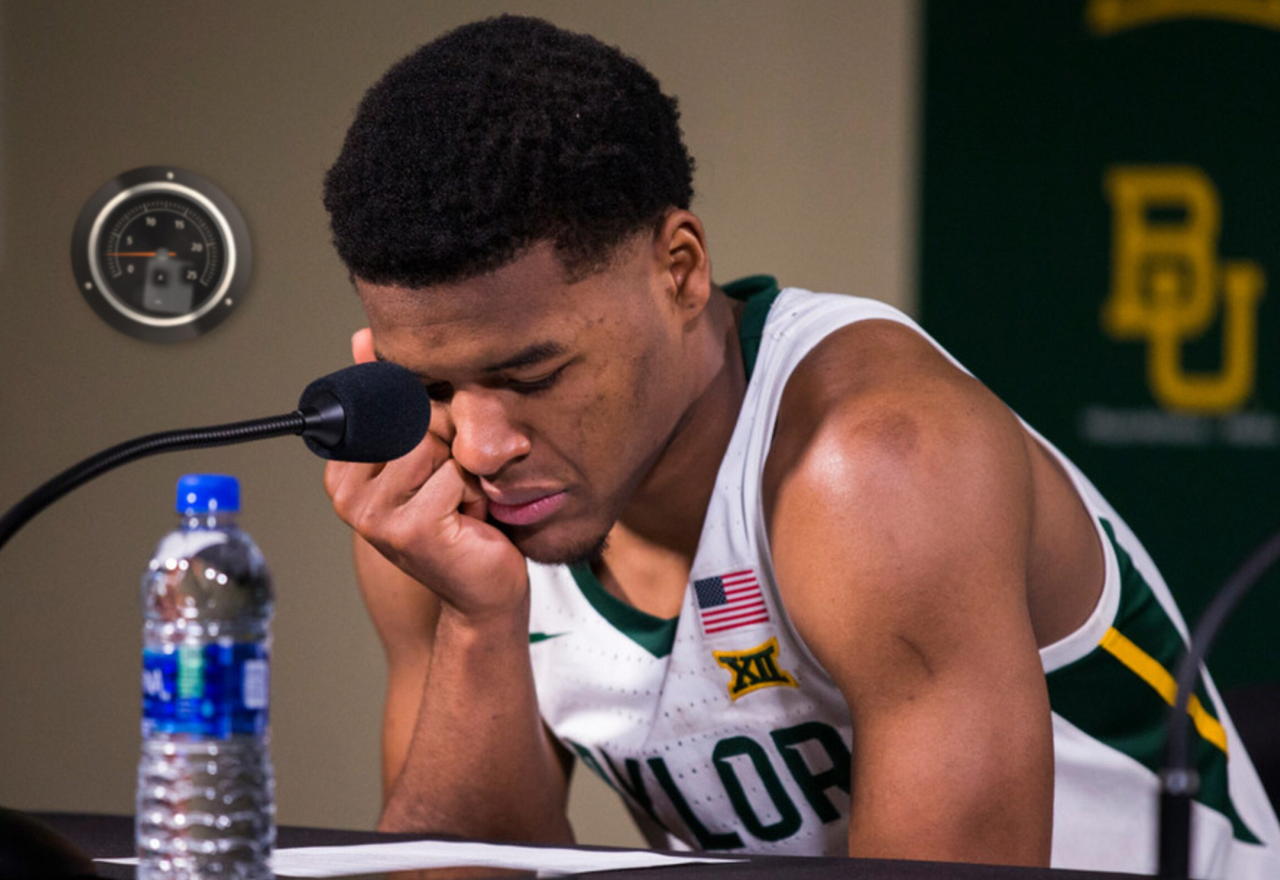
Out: value=2.5 unit=A
